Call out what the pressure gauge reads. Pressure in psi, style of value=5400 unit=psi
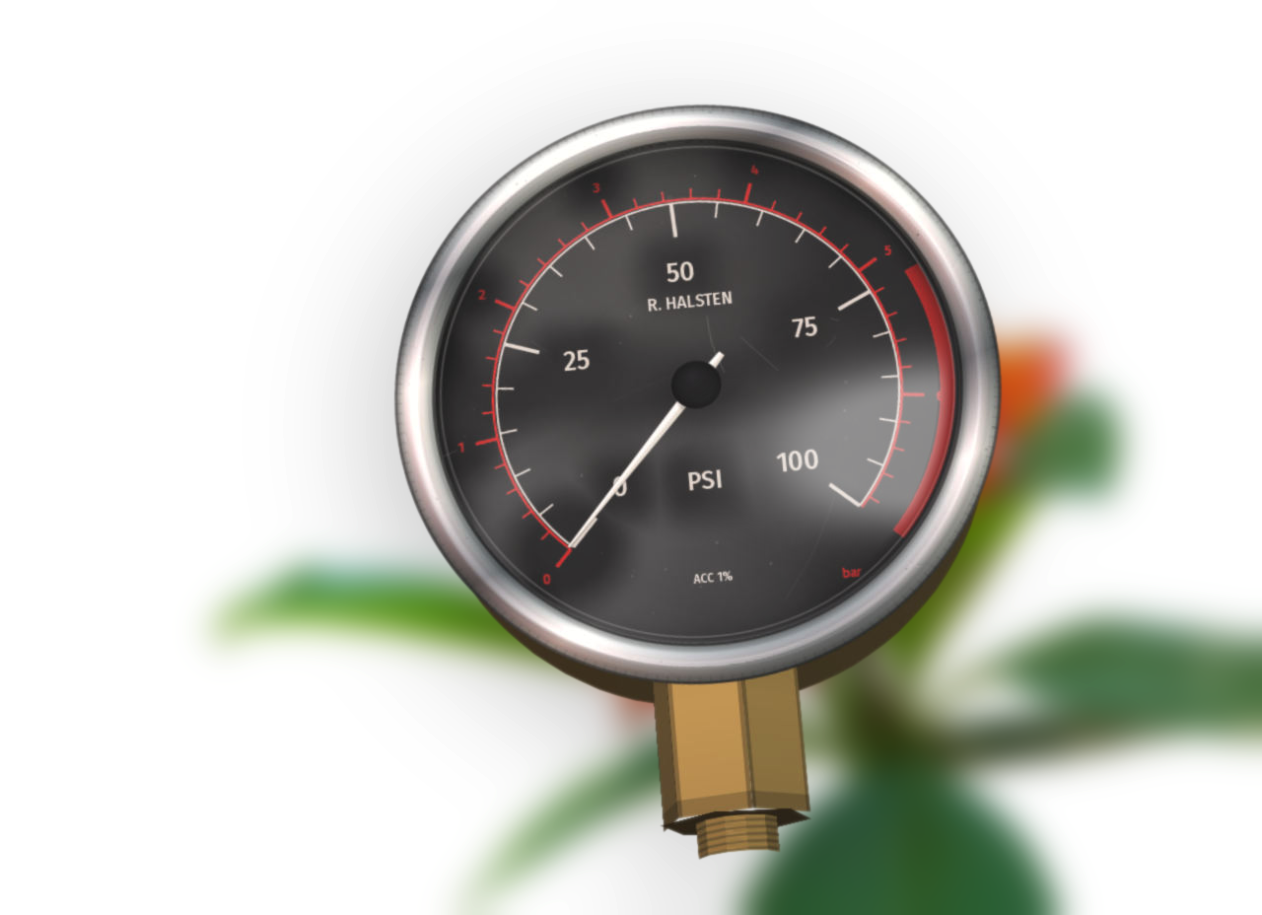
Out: value=0 unit=psi
